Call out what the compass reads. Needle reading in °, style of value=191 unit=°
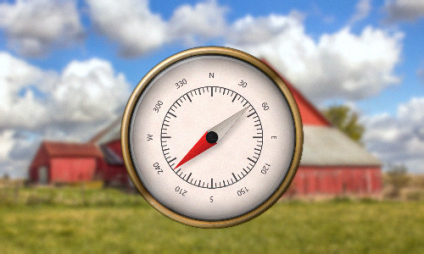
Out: value=230 unit=°
